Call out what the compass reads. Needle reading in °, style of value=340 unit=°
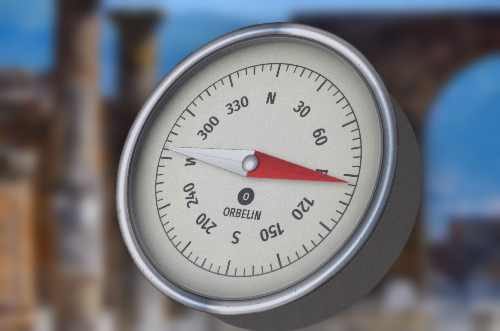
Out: value=95 unit=°
